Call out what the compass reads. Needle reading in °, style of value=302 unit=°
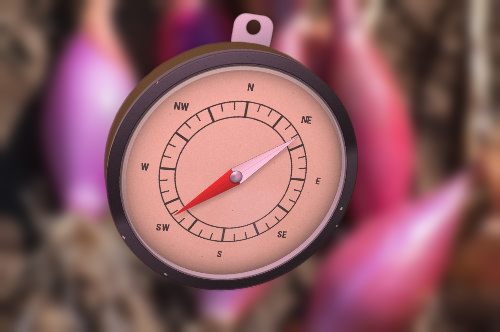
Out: value=230 unit=°
